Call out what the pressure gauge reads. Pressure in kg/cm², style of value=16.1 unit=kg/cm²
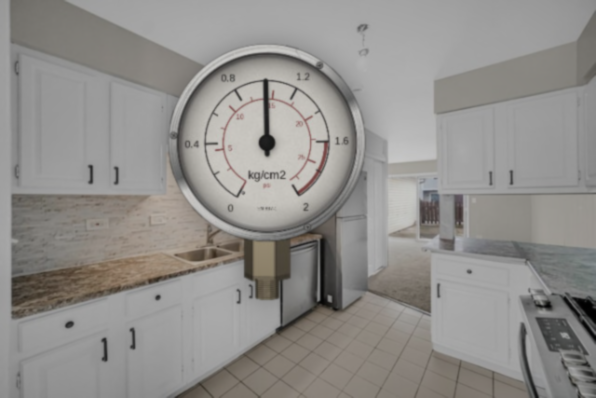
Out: value=1 unit=kg/cm²
